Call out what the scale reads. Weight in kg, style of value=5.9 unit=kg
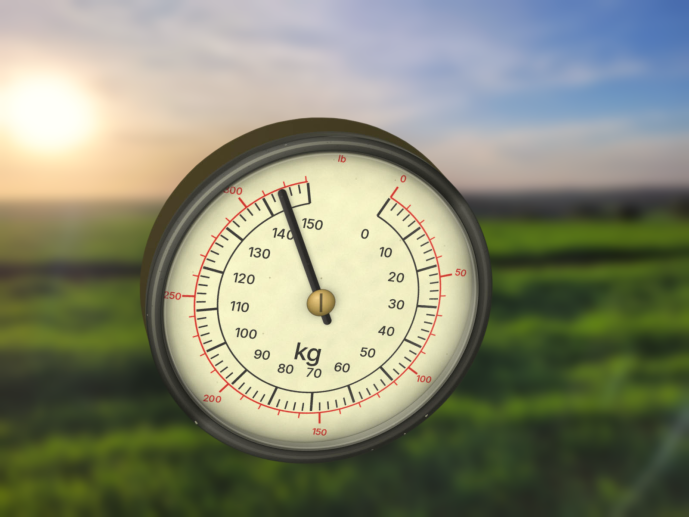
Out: value=144 unit=kg
